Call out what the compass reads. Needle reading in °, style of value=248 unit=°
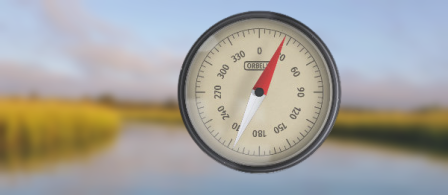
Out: value=25 unit=°
